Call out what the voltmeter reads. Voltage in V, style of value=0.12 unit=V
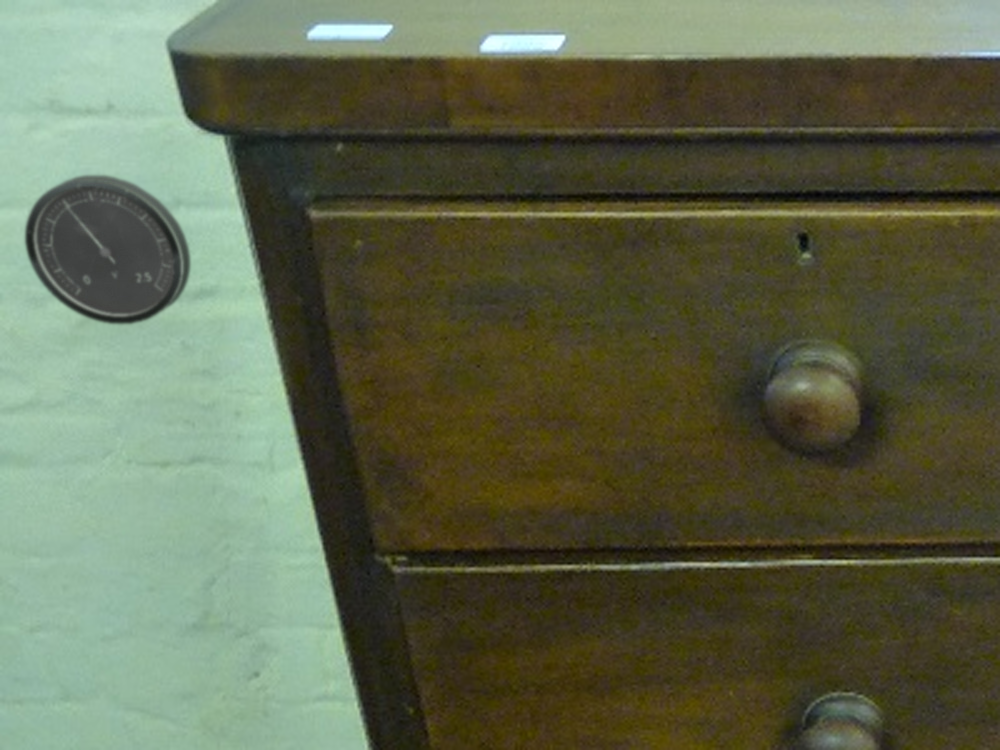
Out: value=1 unit=V
